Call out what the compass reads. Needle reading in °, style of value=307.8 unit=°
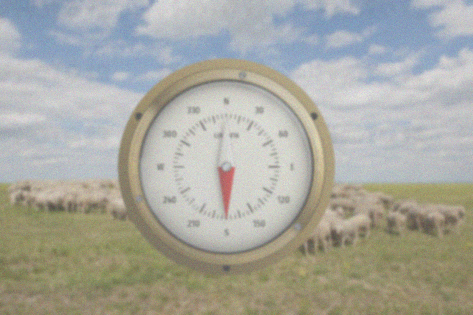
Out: value=180 unit=°
